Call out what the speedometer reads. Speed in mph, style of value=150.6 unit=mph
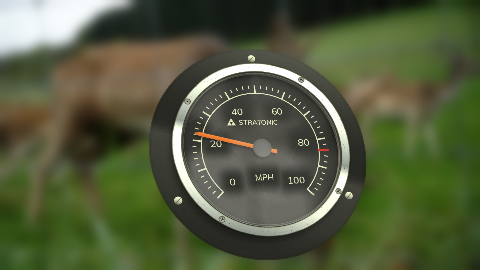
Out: value=22 unit=mph
